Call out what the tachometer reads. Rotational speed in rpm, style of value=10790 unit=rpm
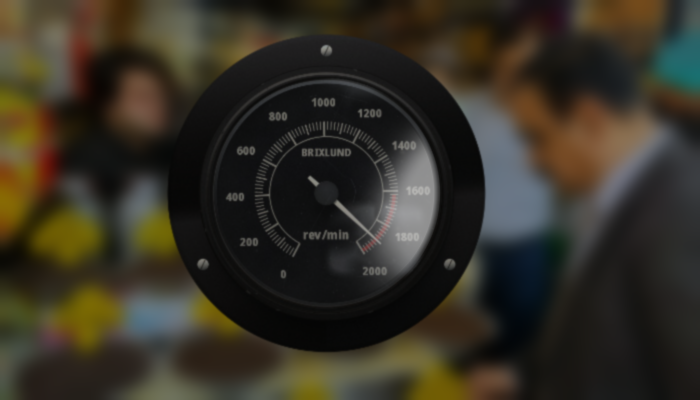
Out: value=1900 unit=rpm
